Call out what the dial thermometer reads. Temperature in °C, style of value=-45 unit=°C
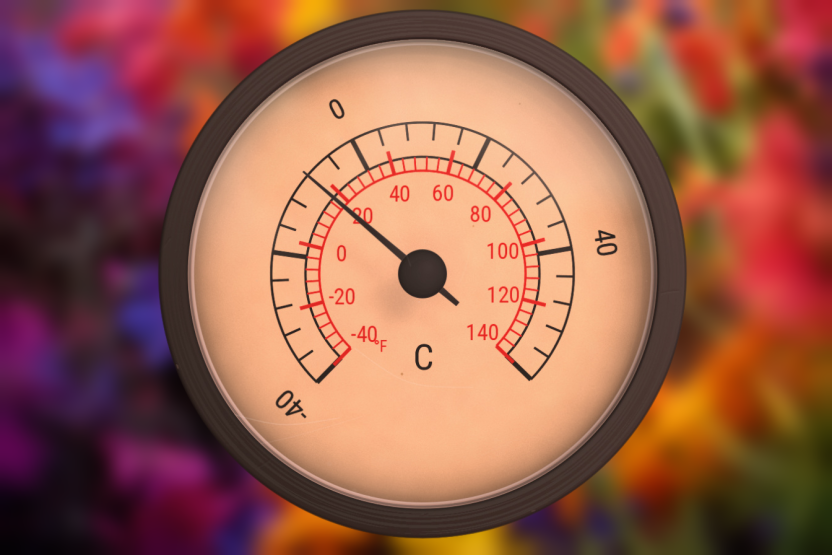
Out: value=-8 unit=°C
